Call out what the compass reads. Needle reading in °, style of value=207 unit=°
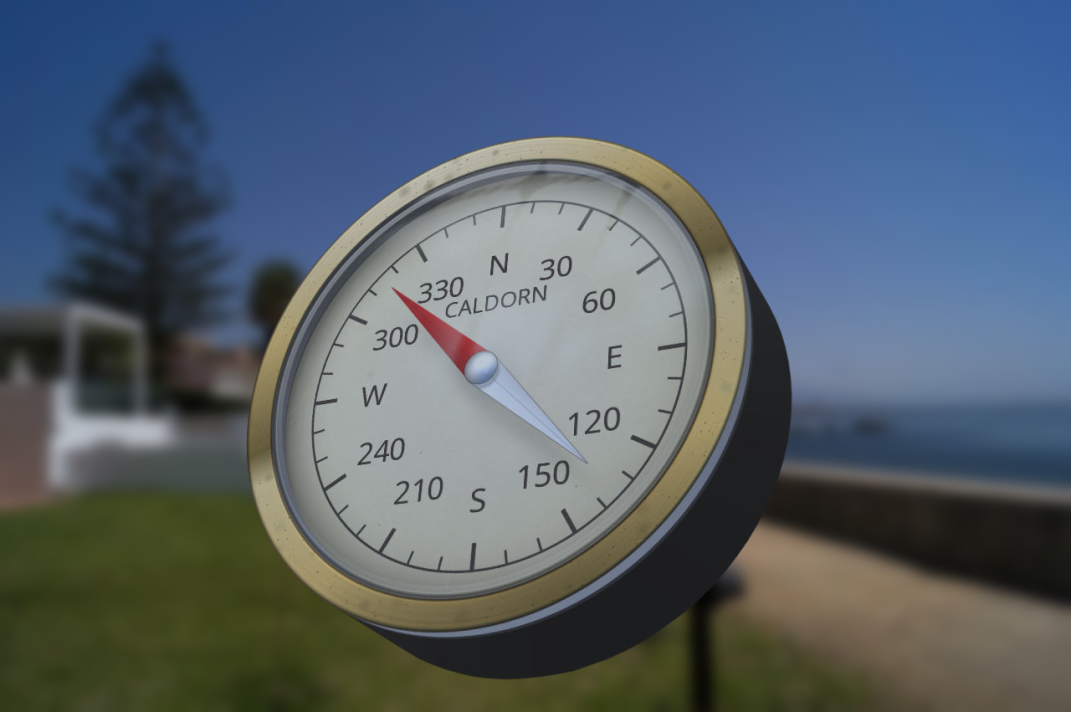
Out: value=315 unit=°
